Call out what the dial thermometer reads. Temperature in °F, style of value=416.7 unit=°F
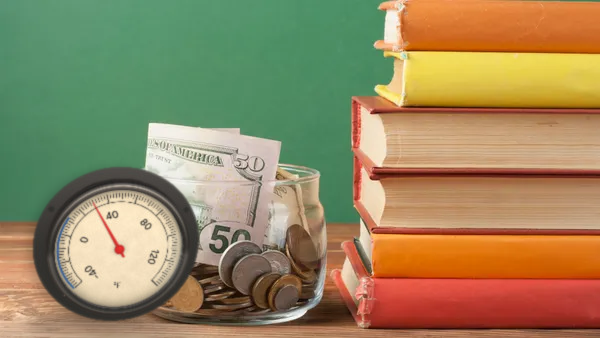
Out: value=30 unit=°F
